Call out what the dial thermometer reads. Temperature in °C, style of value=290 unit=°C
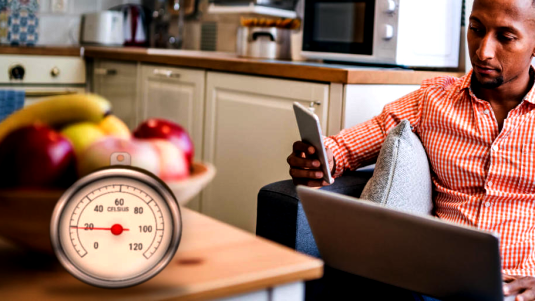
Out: value=20 unit=°C
